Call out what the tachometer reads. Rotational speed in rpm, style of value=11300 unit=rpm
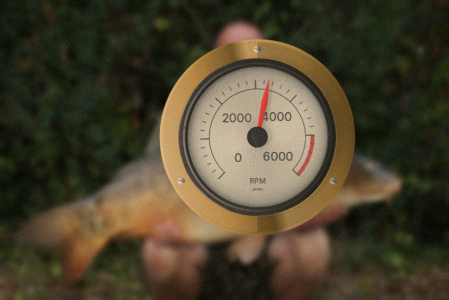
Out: value=3300 unit=rpm
